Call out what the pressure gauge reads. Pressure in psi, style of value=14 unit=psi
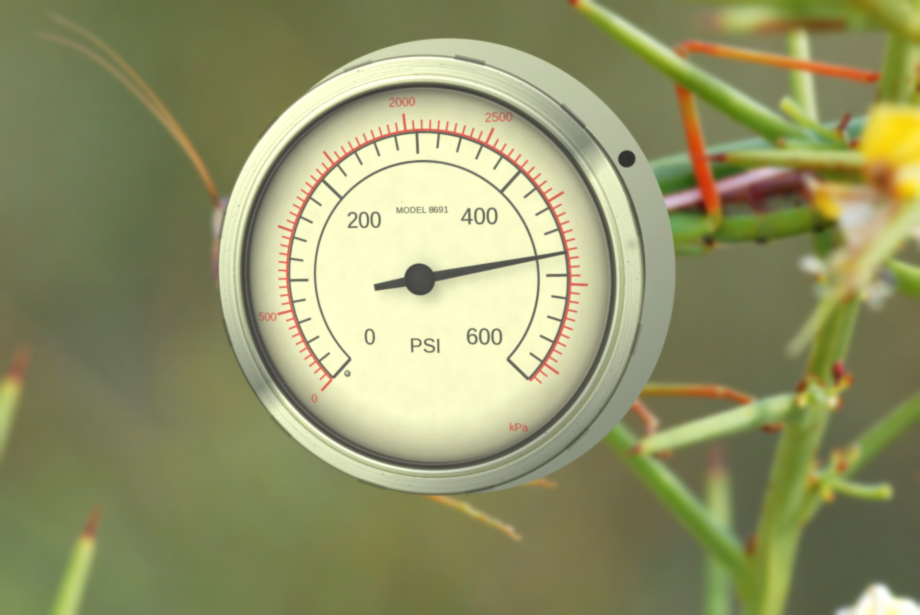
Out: value=480 unit=psi
